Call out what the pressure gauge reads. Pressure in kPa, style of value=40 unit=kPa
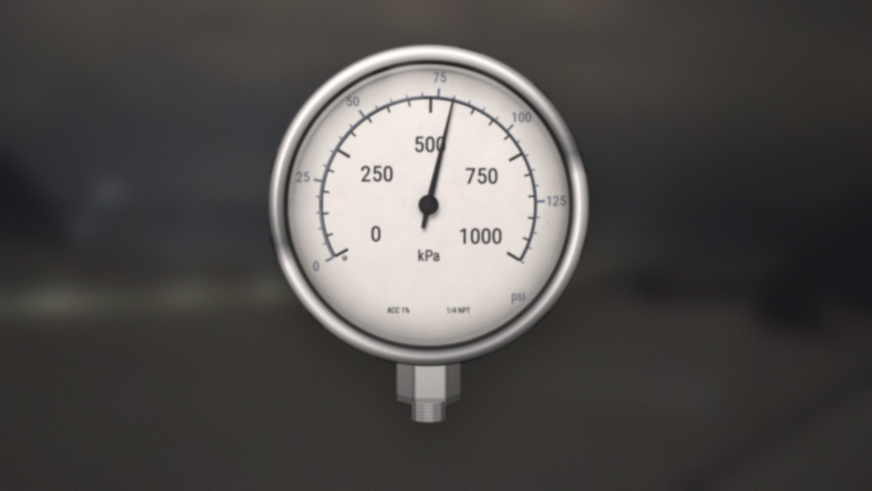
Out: value=550 unit=kPa
